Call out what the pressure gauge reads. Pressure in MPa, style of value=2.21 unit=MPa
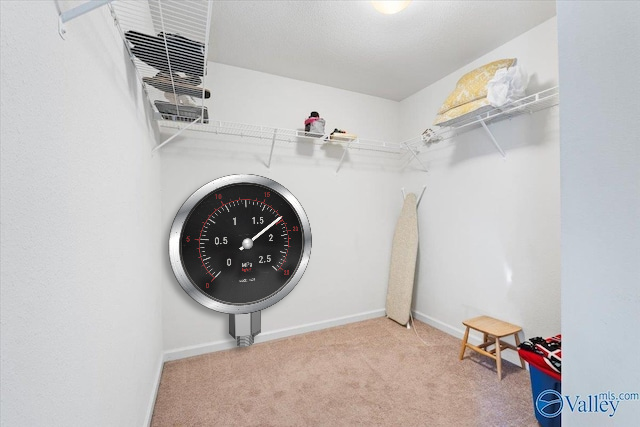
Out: value=1.75 unit=MPa
